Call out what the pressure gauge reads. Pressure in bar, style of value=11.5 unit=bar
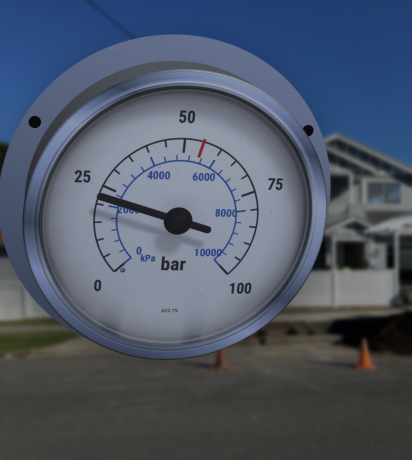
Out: value=22.5 unit=bar
